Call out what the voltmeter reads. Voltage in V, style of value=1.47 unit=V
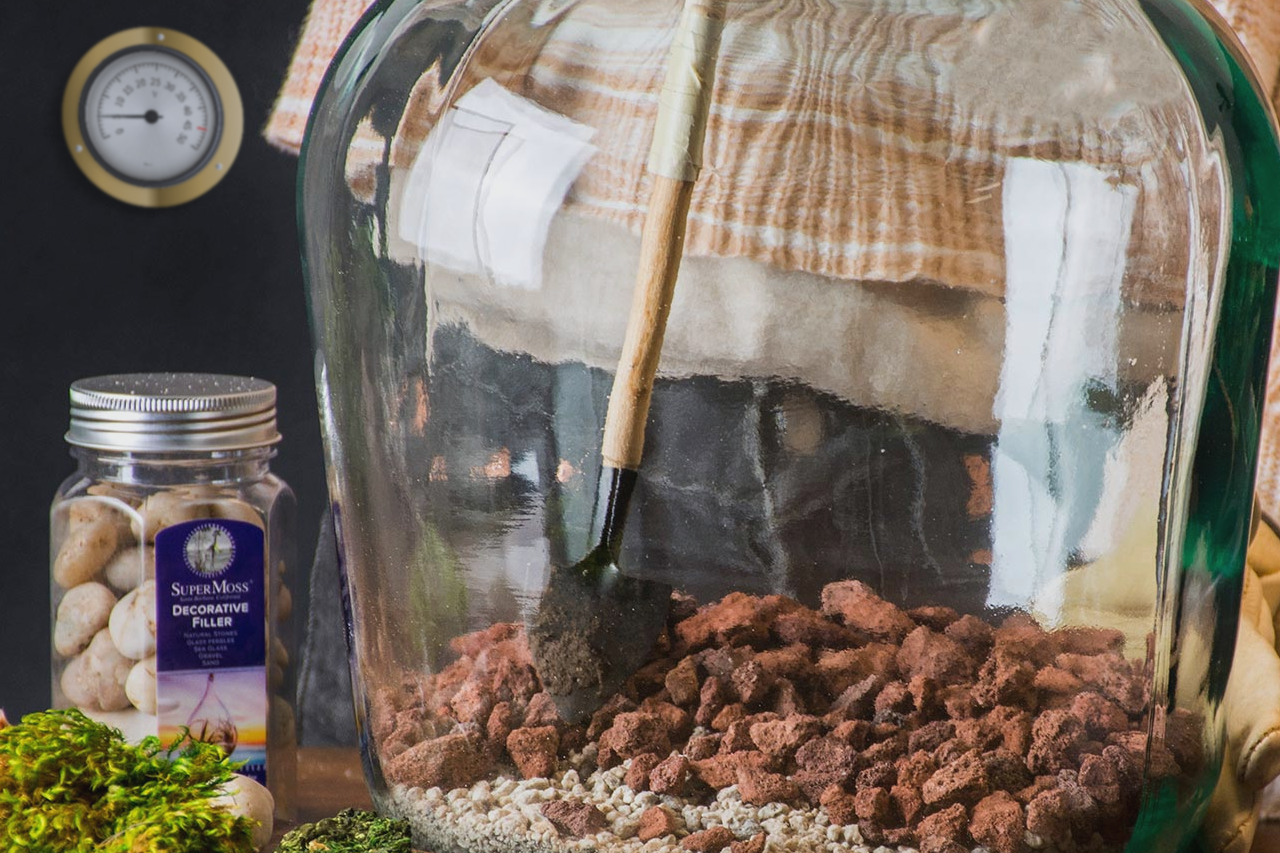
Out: value=5 unit=V
